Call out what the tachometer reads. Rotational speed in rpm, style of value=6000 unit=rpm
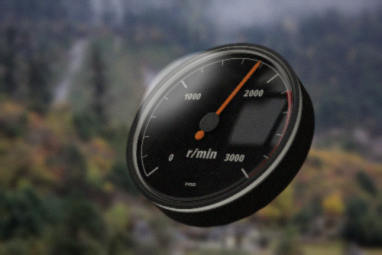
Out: value=1800 unit=rpm
